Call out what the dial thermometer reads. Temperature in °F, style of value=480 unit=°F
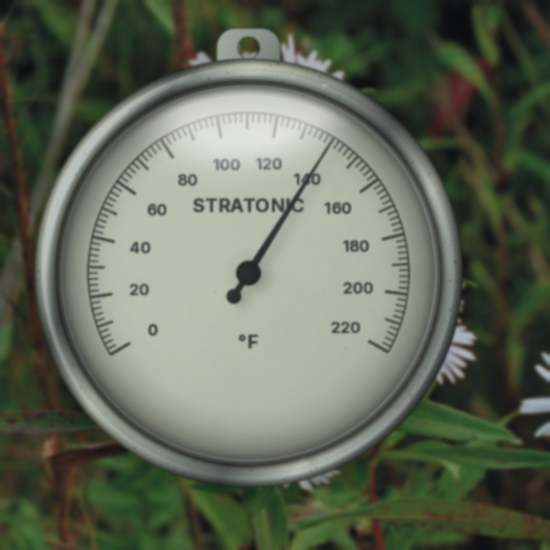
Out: value=140 unit=°F
